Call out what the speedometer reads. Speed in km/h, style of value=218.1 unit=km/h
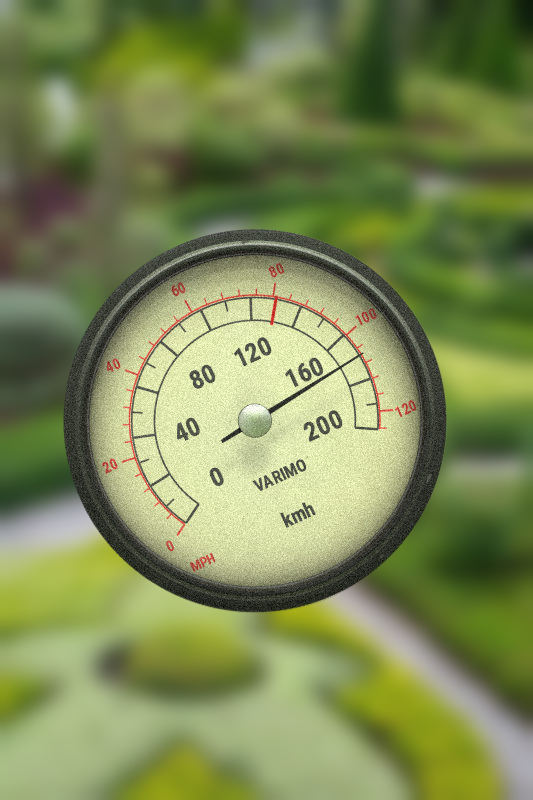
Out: value=170 unit=km/h
